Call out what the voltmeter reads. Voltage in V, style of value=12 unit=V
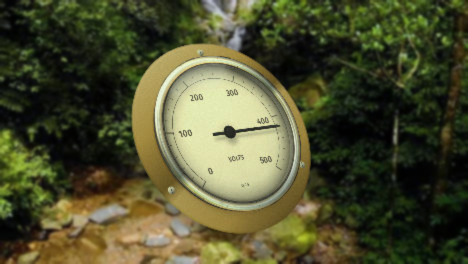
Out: value=420 unit=V
